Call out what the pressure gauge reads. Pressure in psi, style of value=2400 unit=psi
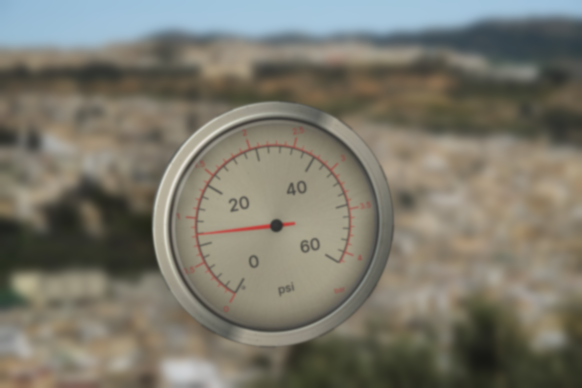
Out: value=12 unit=psi
